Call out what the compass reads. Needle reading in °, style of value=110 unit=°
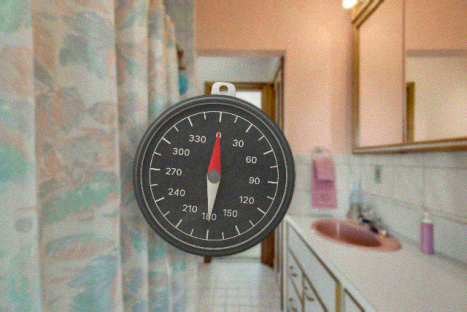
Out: value=0 unit=°
